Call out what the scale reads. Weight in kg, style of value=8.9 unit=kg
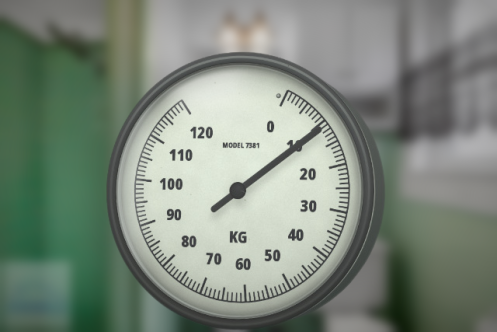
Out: value=11 unit=kg
